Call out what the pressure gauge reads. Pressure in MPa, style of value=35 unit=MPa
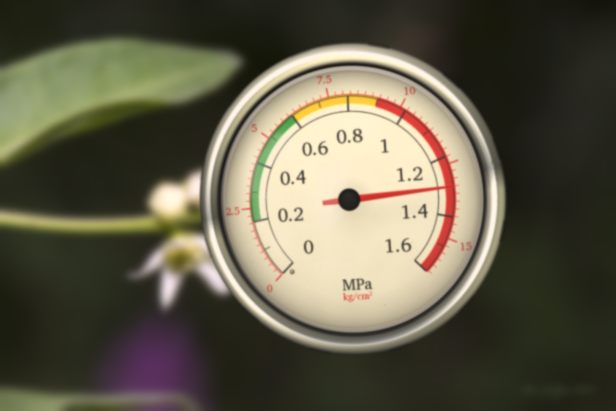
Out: value=1.3 unit=MPa
